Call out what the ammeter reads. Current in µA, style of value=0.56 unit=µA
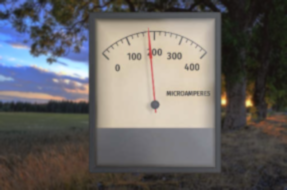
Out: value=180 unit=µA
